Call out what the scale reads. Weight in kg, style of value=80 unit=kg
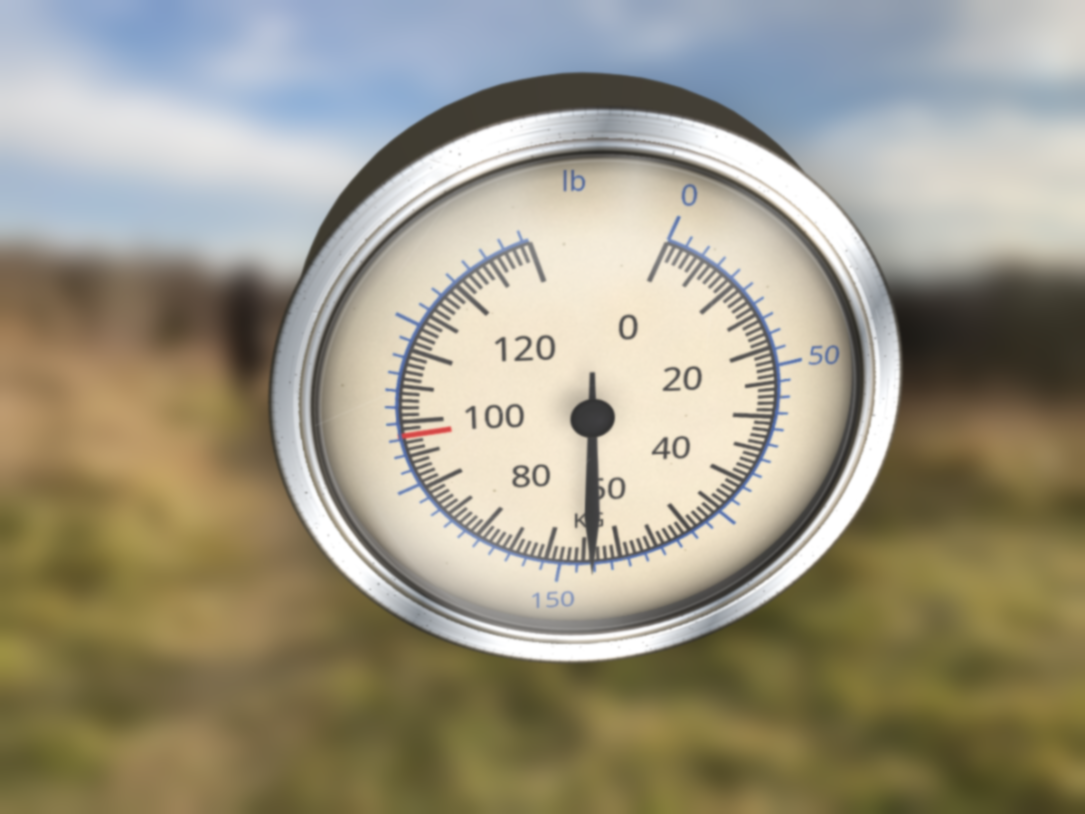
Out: value=64 unit=kg
